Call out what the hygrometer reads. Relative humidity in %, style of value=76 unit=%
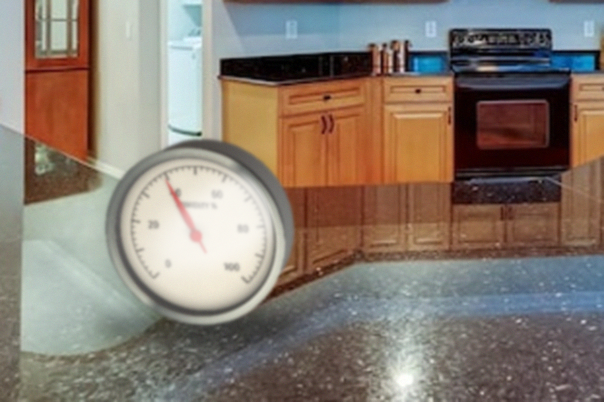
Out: value=40 unit=%
